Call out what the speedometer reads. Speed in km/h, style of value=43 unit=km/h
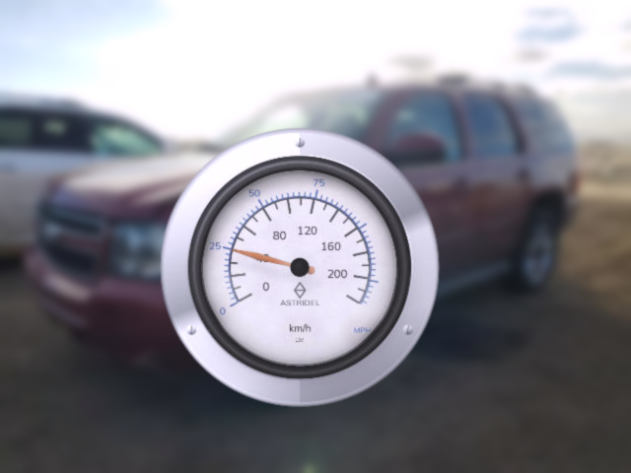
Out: value=40 unit=km/h
